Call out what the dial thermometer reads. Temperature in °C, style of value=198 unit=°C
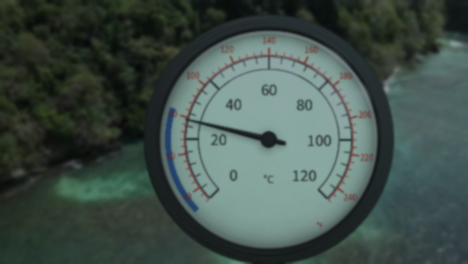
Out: value=26 unit=°C
